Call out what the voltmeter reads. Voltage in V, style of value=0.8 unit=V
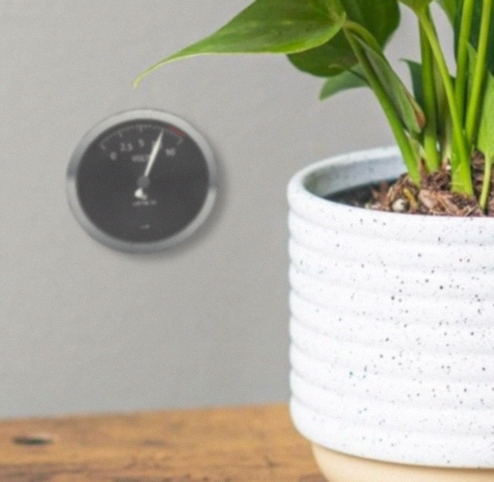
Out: value=7.5 unit=V
